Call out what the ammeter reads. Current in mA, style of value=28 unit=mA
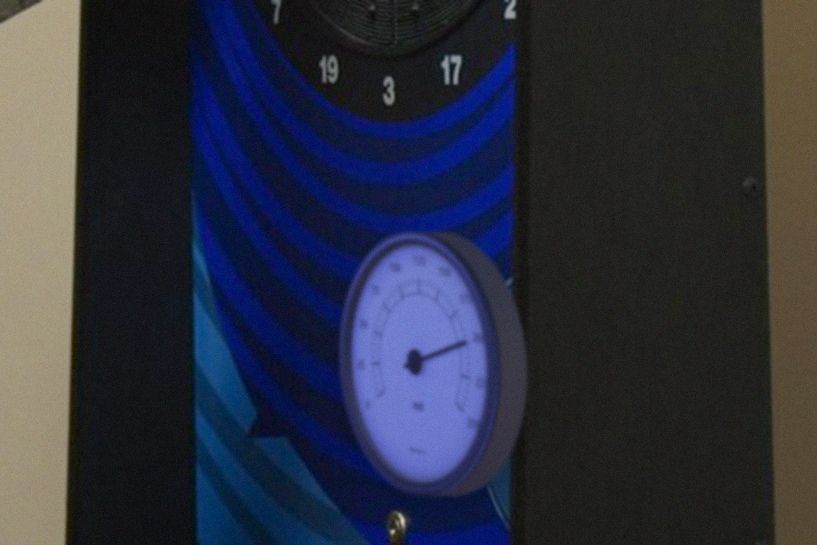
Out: value=200 unit=mA
